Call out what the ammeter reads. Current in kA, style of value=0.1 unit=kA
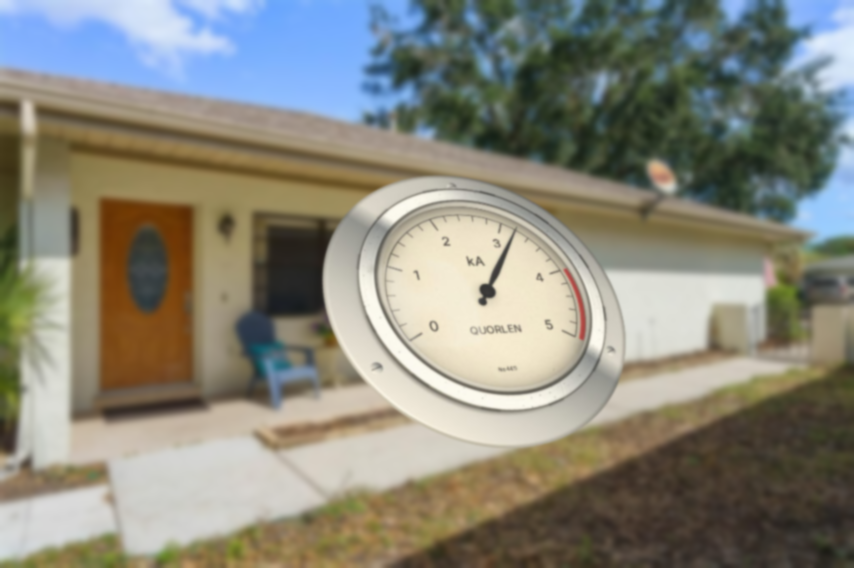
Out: value=3.2 unit=kA
